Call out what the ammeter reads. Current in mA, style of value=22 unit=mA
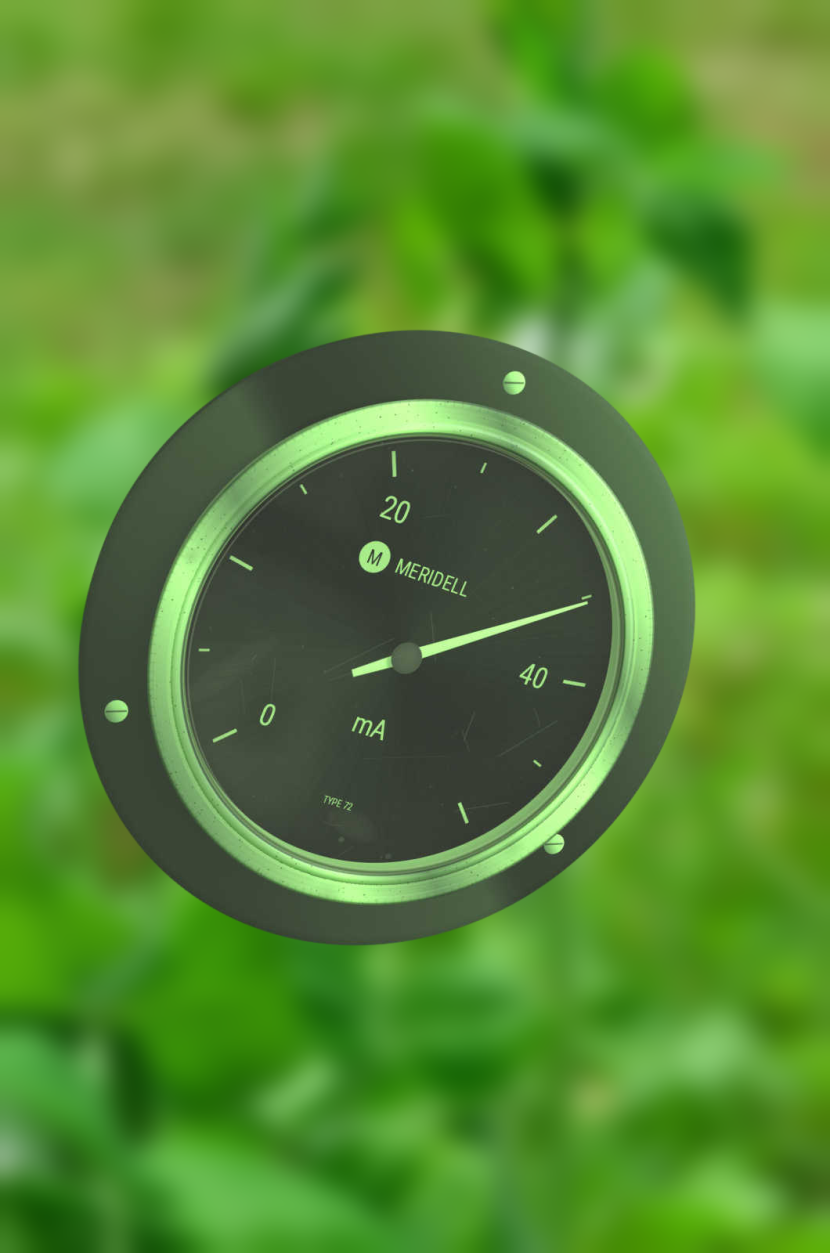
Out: value=35 unit=mA
